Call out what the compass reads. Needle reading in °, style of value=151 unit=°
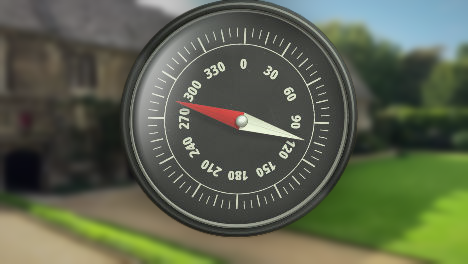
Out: value=285 unit=°
